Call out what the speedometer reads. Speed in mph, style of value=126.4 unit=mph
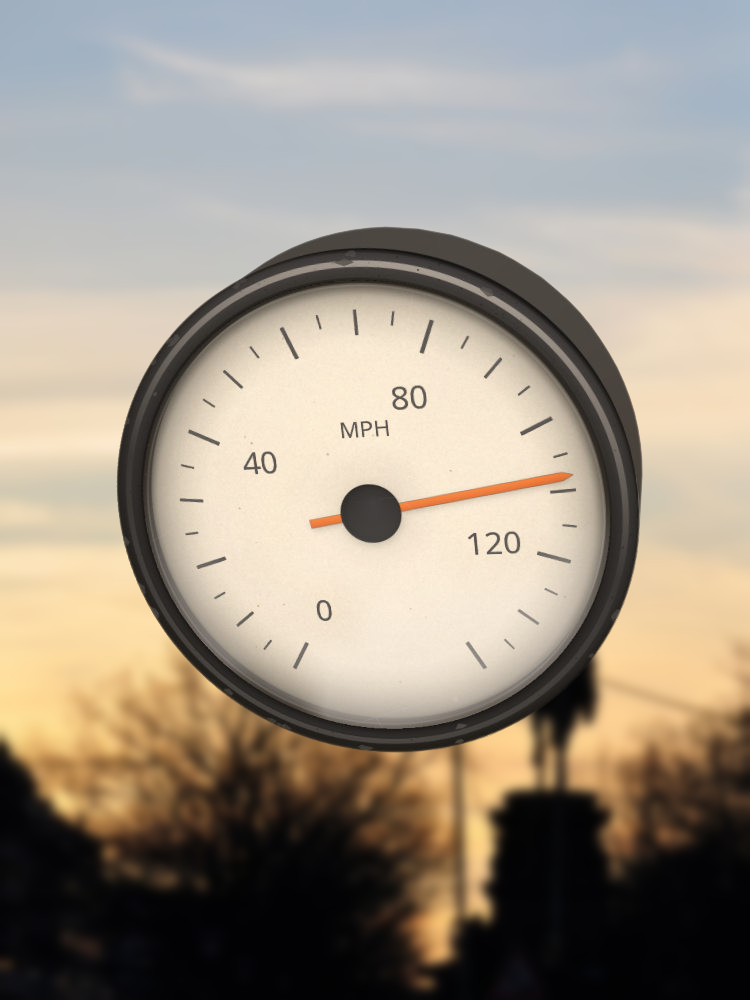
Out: value=107.5 unit=mph
